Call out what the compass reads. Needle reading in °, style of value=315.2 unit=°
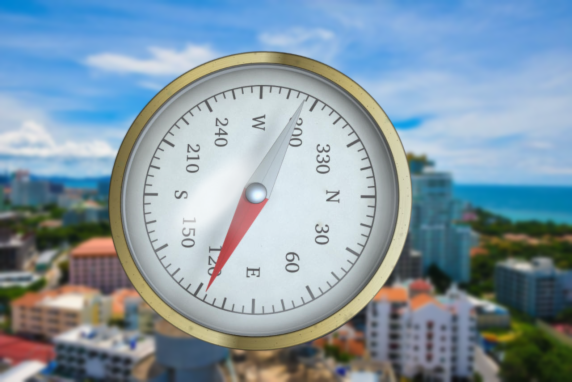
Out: value=115 unit=°
